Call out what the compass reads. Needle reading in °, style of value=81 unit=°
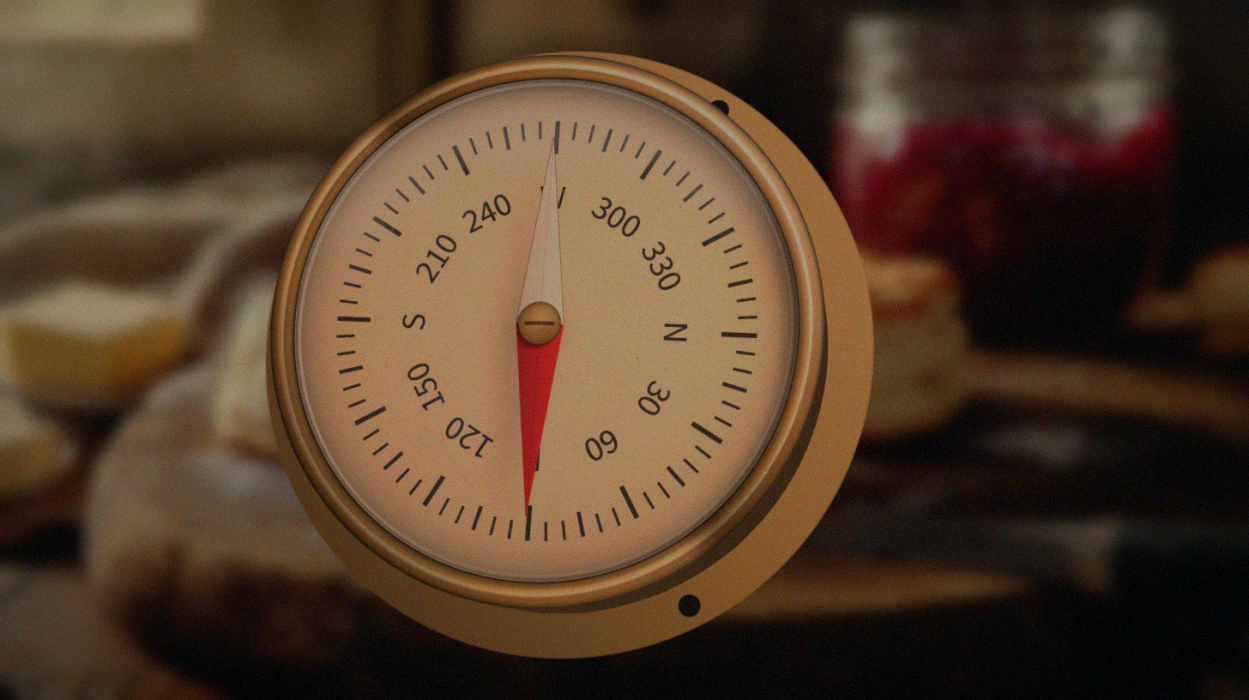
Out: value=90 unit=°
